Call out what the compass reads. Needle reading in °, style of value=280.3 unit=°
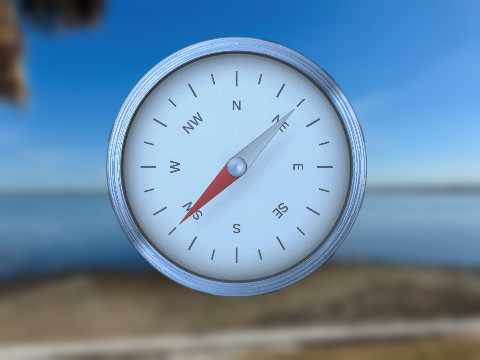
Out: value=225 unit=°
